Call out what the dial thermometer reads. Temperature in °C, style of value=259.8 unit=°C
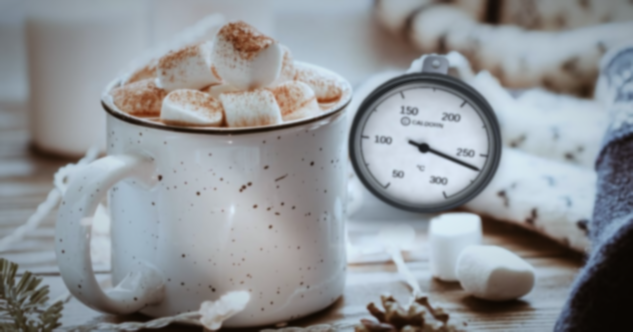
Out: value=262.5 unit=°C
